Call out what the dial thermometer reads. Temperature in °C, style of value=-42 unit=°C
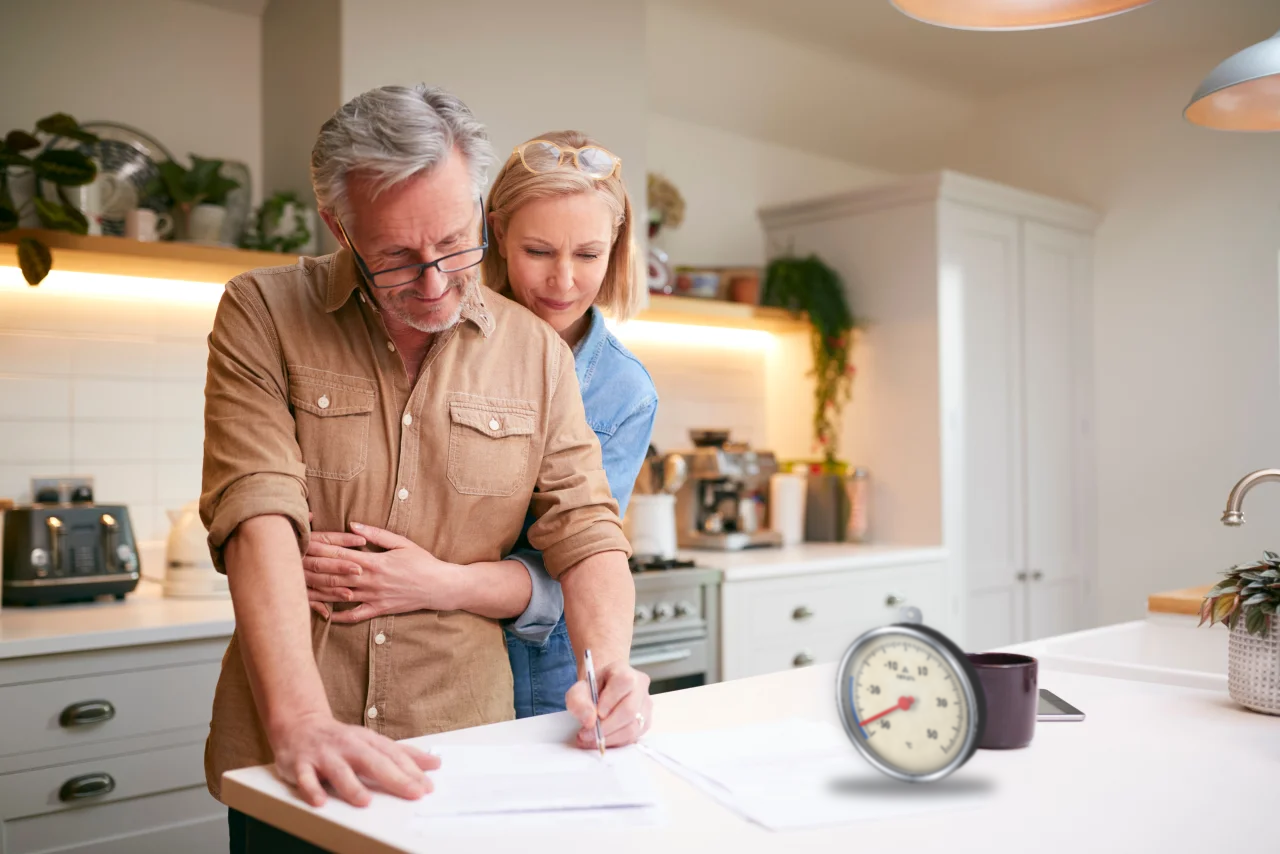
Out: value=-45 unit=°C
